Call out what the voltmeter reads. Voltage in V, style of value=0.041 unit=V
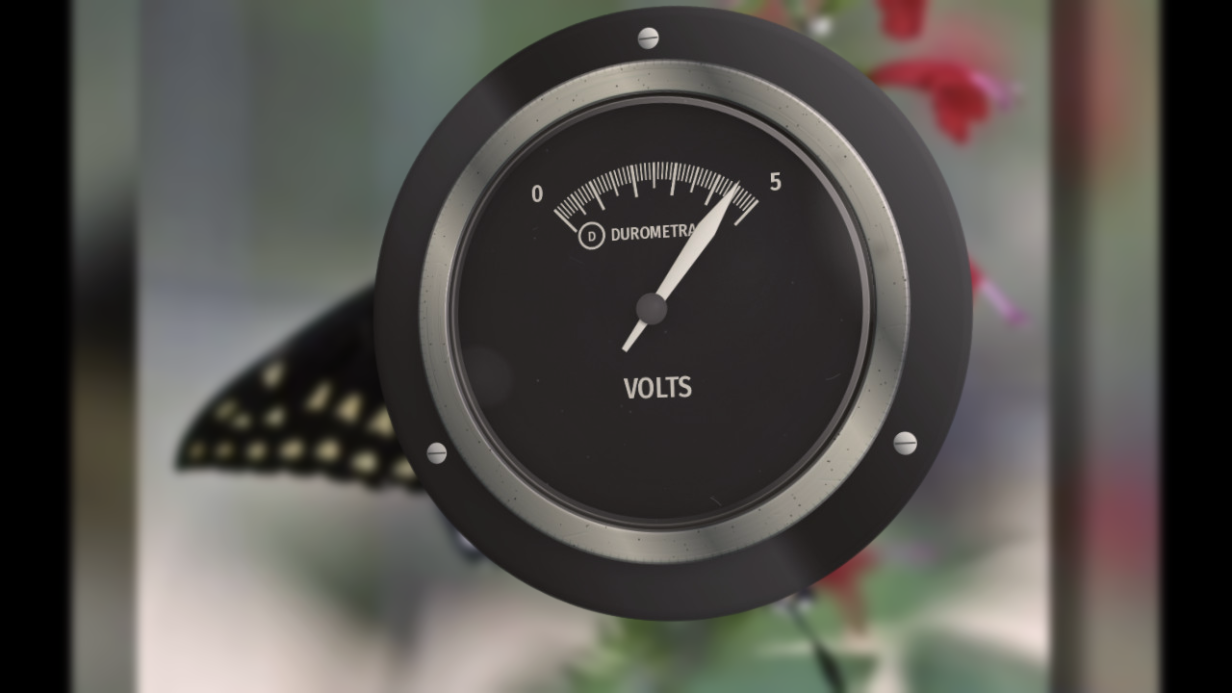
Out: value=4.5 unit=V
